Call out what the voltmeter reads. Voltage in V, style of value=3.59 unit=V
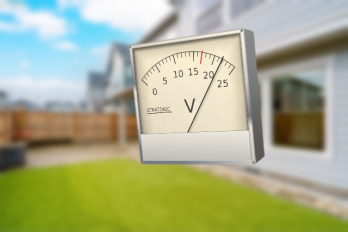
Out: value=22 unit=V
